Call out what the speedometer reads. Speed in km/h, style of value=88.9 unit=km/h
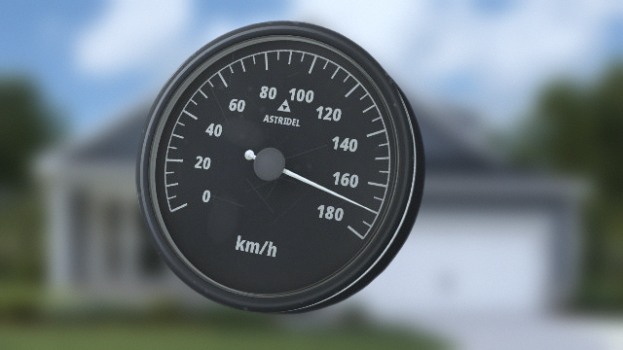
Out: value=170 unit=km/h
